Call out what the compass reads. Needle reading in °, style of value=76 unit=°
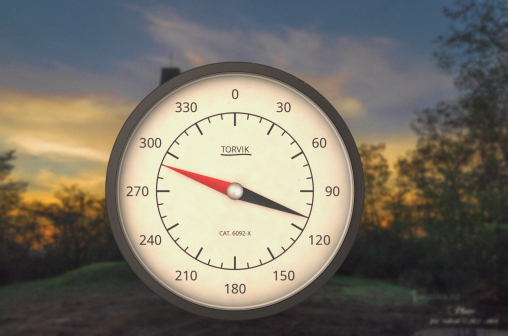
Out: value=290 unit=°
